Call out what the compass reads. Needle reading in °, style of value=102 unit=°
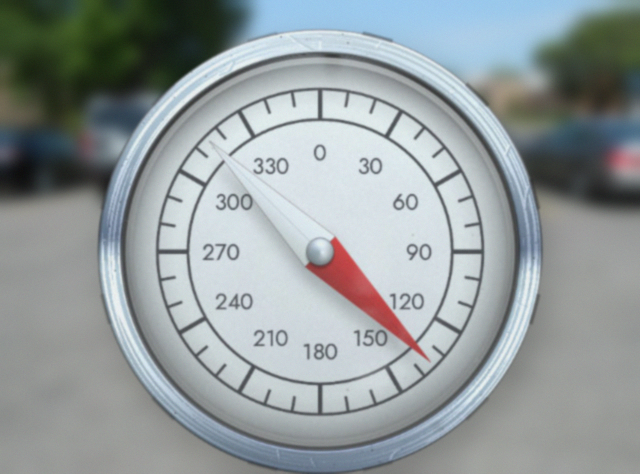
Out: value=135 unit=°
